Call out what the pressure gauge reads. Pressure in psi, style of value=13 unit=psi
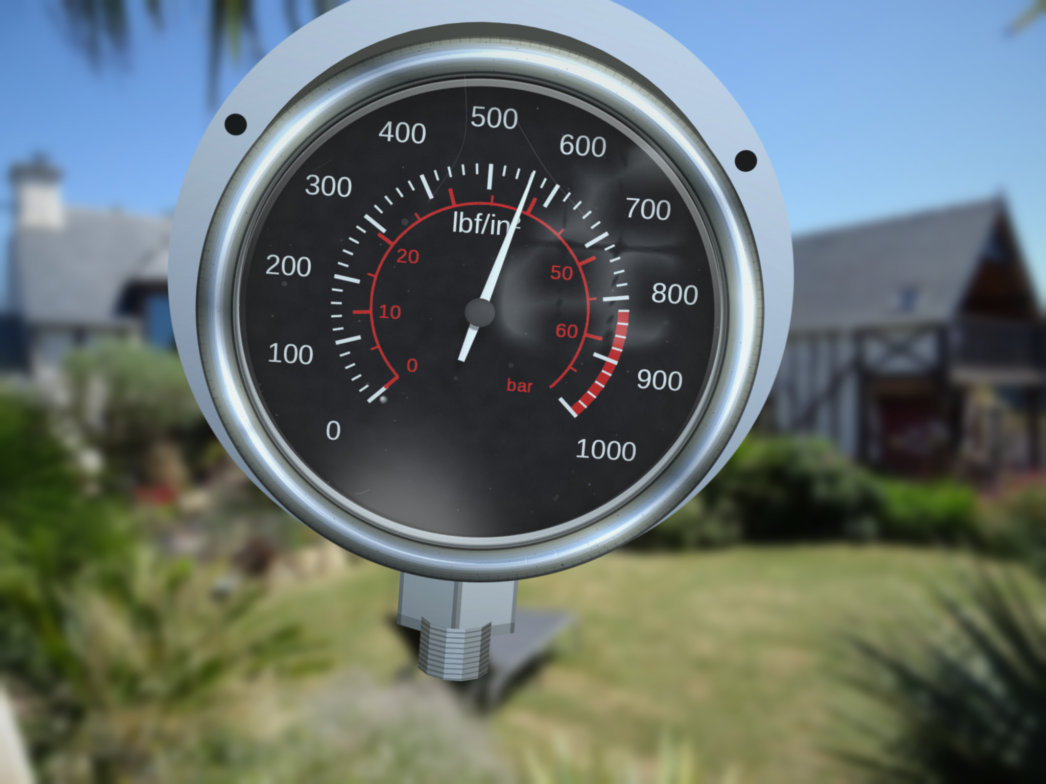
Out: value=560 unit=psi
